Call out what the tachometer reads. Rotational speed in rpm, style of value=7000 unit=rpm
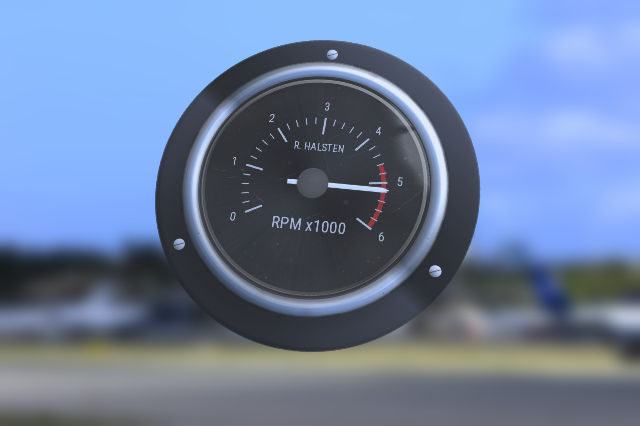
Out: value=5200 unit=rpm
